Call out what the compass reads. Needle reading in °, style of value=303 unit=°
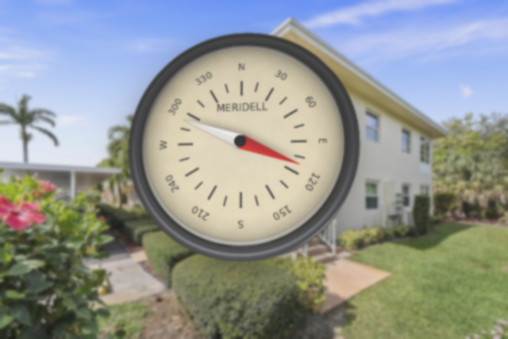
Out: value=112.5 unit=°
